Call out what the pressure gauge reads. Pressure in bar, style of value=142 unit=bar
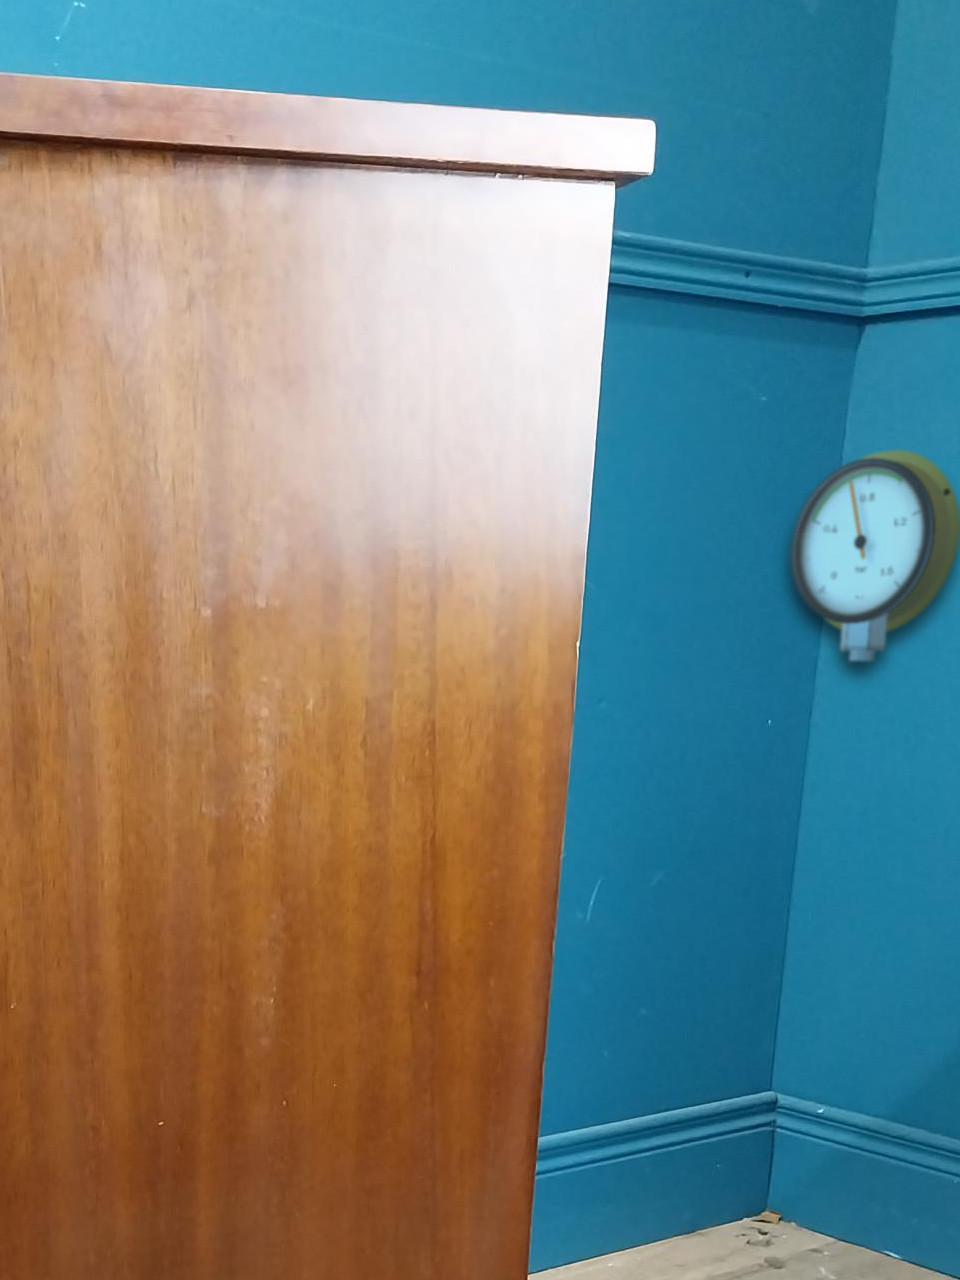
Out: value=0.7 unit=bar
